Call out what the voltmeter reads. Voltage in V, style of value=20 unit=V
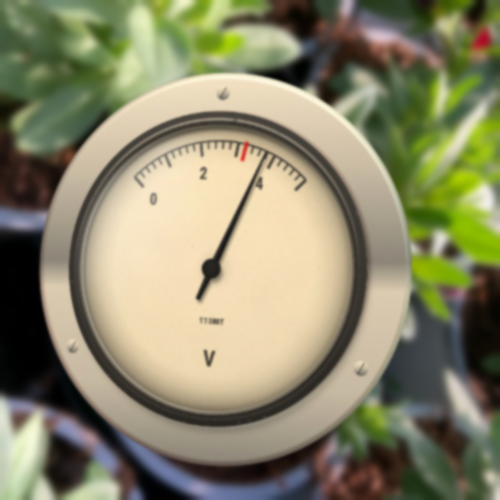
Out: value=3.8 unit=V
